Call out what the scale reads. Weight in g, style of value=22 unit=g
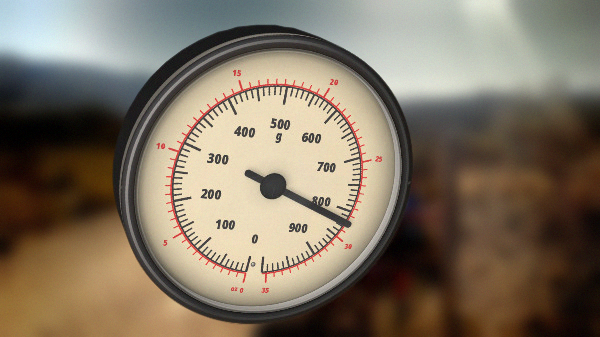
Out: value=820 unit=g
